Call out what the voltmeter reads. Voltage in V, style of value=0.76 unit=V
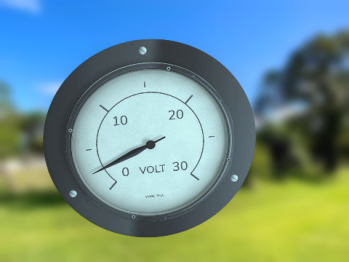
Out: value=2.5 unit=V
